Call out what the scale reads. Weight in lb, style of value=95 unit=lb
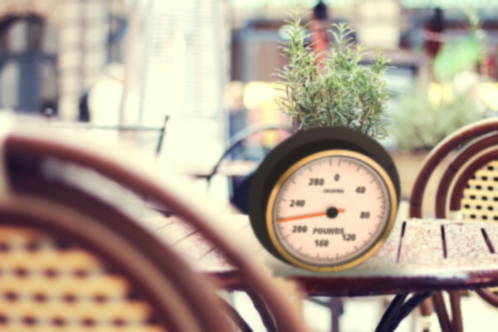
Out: value=220 unit=lb
